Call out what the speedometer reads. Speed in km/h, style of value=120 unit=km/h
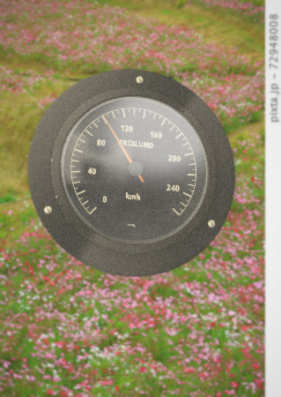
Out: value=100 unit=km/h
